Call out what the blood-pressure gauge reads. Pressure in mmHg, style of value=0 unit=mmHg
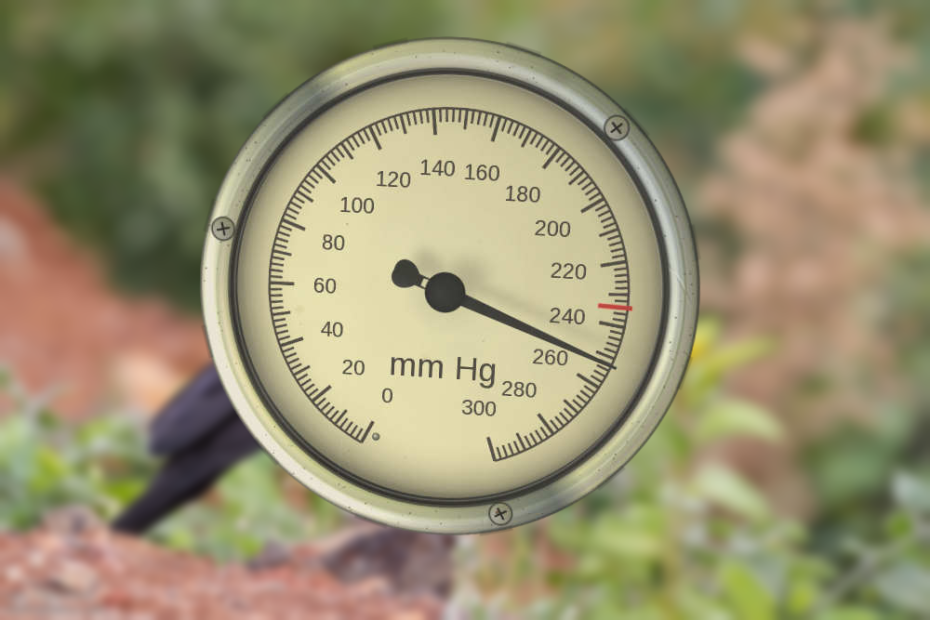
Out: value=252 unit=mmHg
